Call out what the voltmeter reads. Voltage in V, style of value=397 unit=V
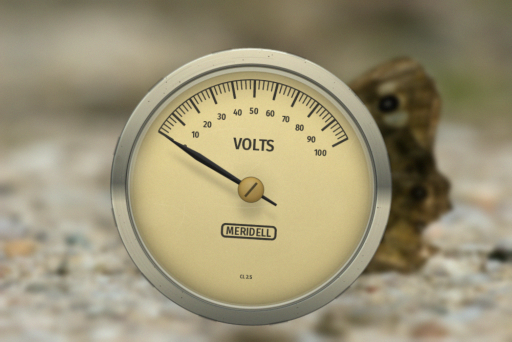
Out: value=0 unit=V
